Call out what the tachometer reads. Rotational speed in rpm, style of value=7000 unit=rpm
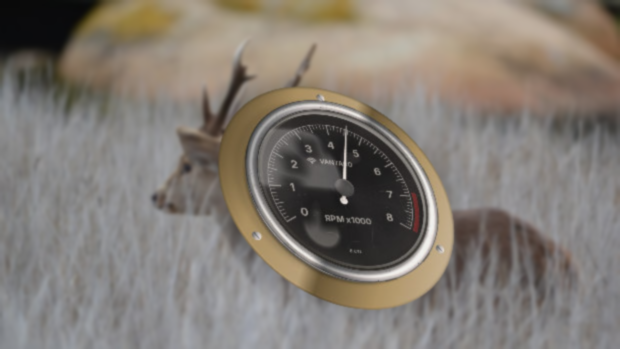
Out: value=4500 unit=rpm
